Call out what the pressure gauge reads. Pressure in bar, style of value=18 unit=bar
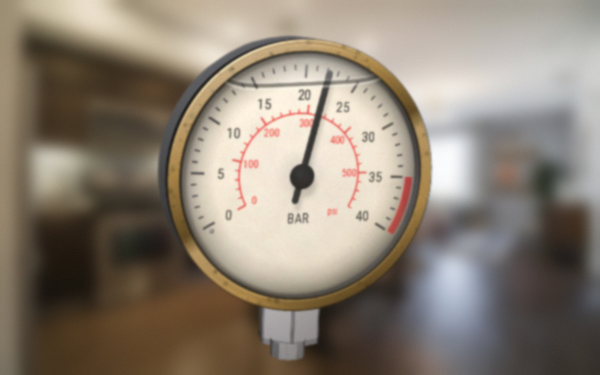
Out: value=22 unit=bar
